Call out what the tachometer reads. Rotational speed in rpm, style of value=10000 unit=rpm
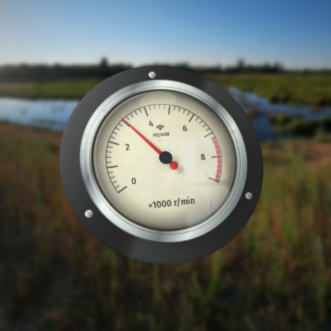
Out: value=3000 unit=rpm
